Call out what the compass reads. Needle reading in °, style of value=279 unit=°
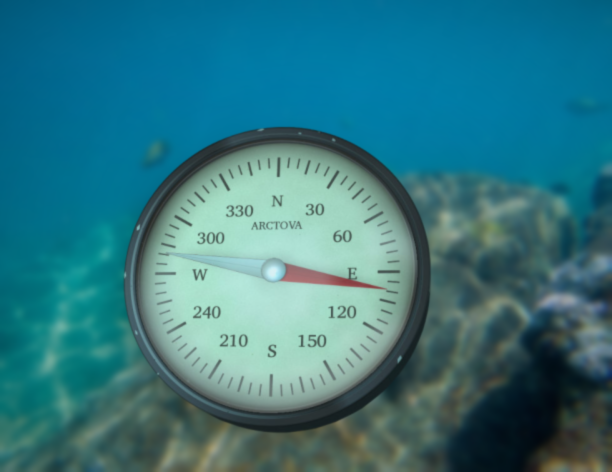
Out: value=100 unit=°
